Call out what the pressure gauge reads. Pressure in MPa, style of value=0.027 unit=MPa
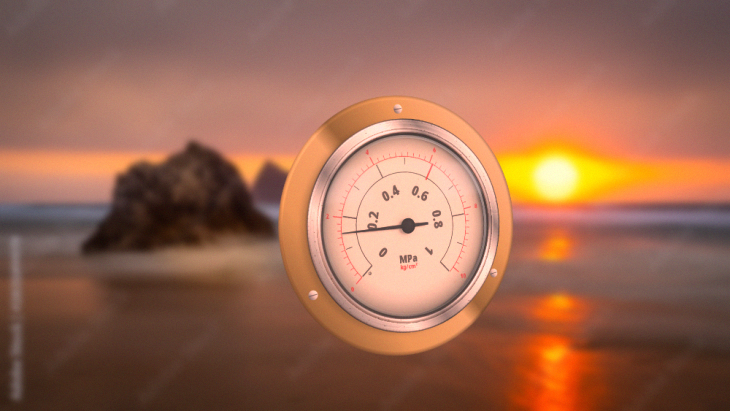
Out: value=0.15 unit=MPa
